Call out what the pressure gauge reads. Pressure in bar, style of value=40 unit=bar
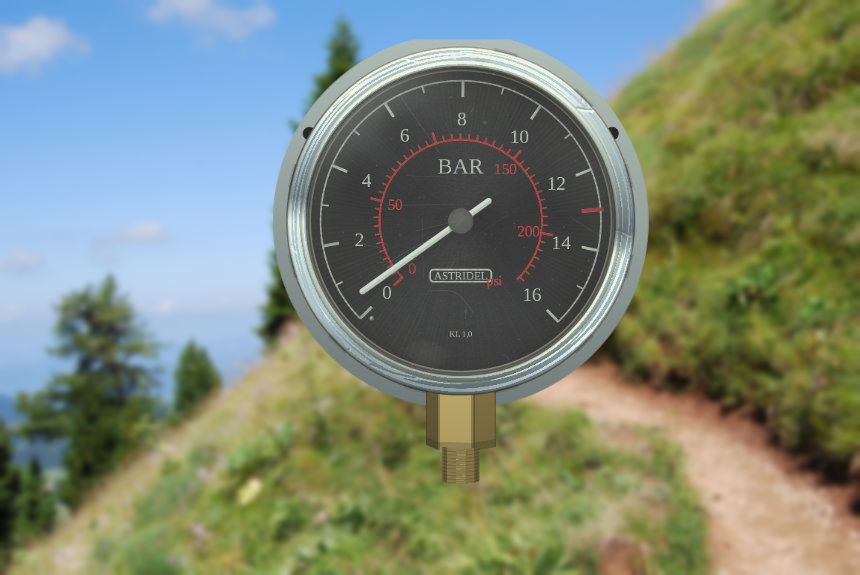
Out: value=0.5 unit=bar
